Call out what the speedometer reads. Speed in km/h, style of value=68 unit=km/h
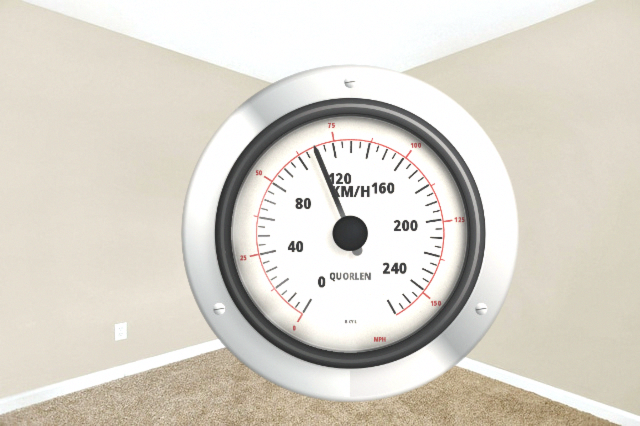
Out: value=110 unit=km/h
